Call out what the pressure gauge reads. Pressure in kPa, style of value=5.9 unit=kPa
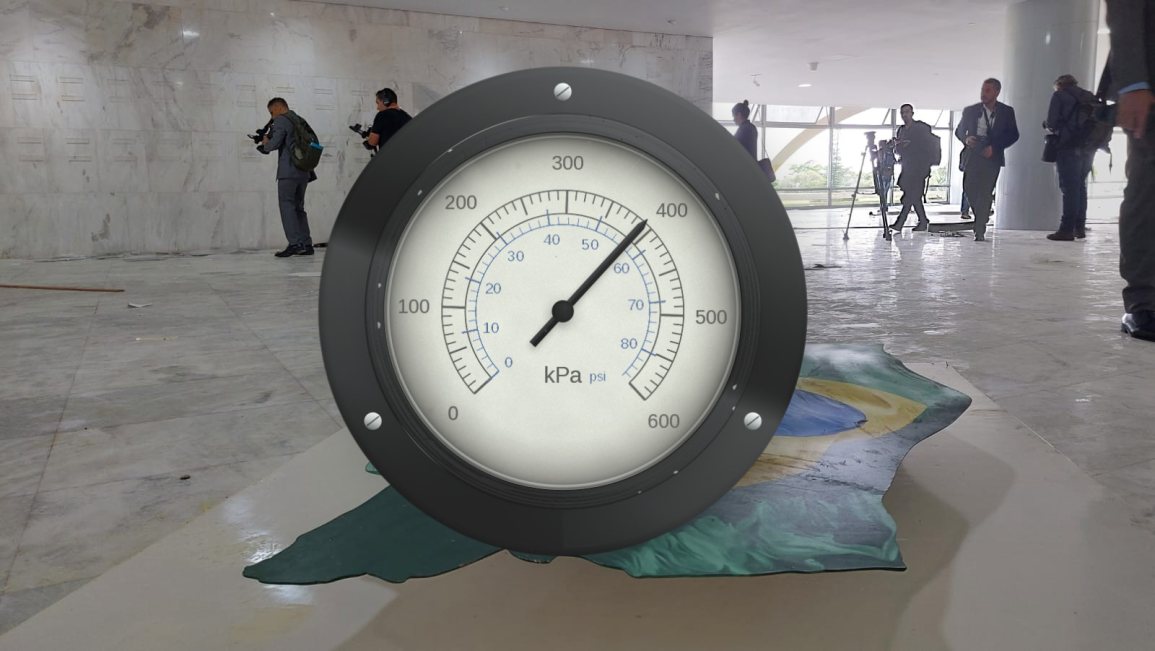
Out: value=390 unit=kPa
